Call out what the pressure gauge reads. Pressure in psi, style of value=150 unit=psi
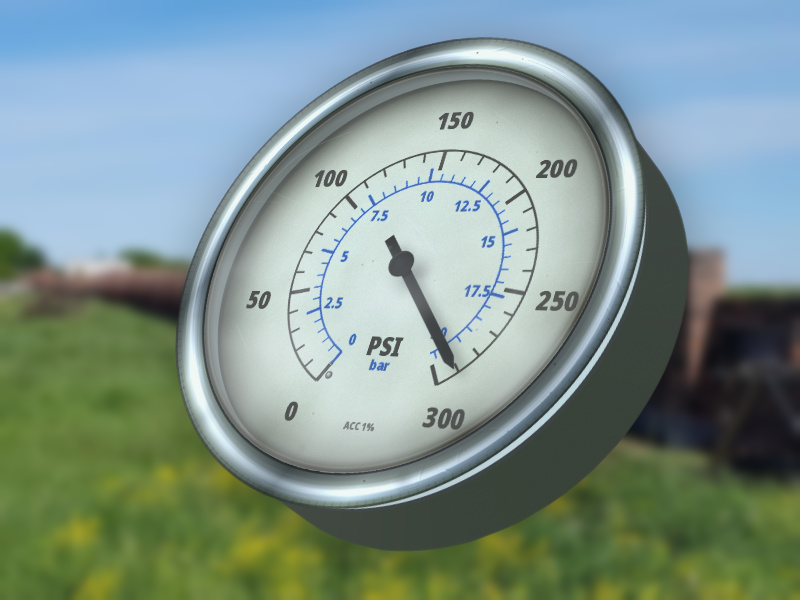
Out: value=290 unit=psi
